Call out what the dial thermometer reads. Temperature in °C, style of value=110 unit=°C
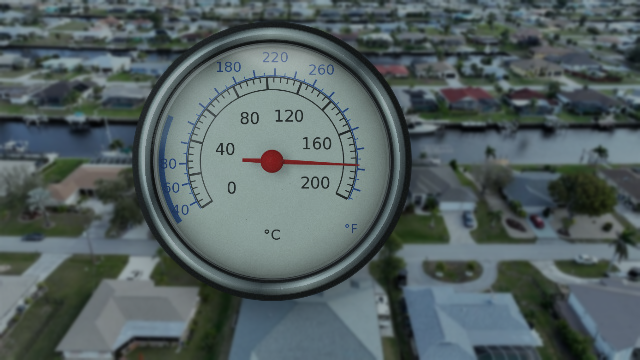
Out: value=180 unit=°C
